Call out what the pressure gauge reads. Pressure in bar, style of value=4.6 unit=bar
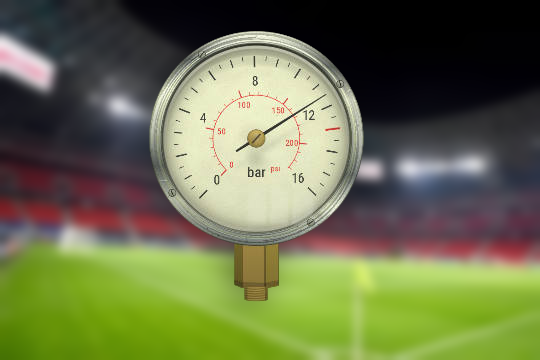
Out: value=11.5 unit=bar
